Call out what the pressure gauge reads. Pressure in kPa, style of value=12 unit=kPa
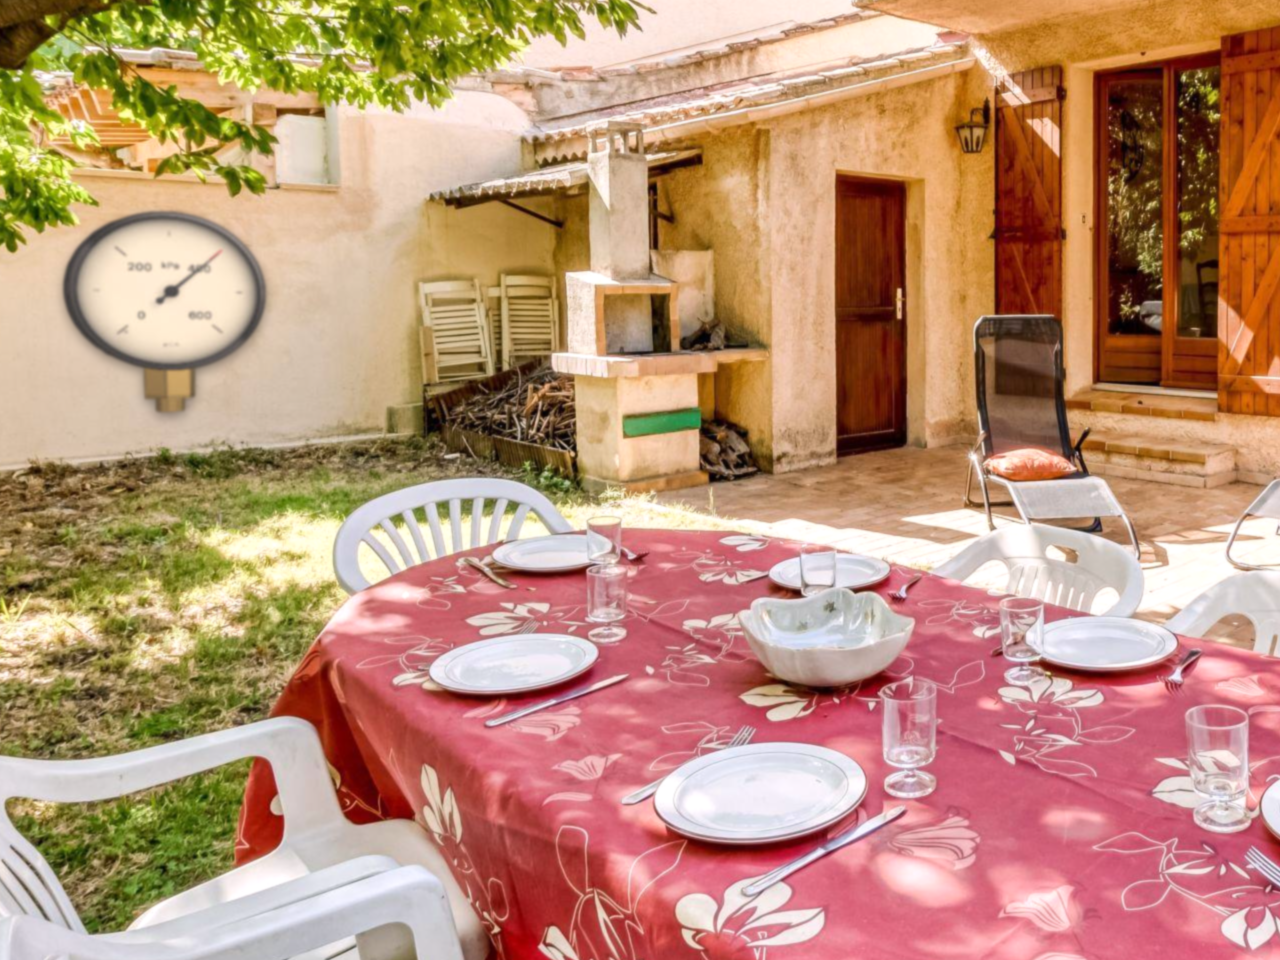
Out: value=400 unit=kPa
